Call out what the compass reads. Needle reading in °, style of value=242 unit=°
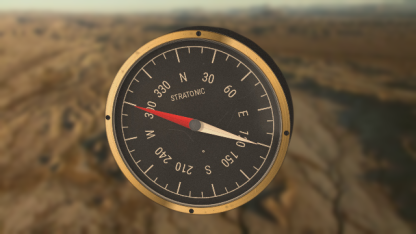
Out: value=300 unit=°
